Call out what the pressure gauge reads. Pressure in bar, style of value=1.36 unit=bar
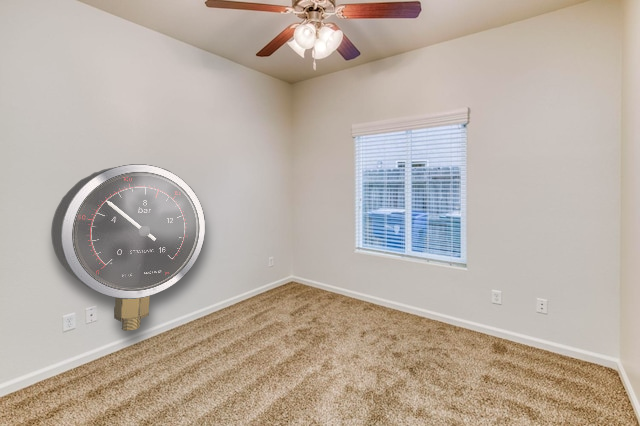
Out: value=5 unit=bar
